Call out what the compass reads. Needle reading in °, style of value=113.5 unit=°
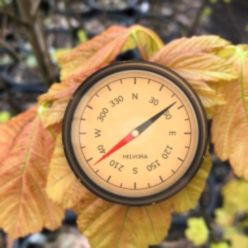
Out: value=232.5 unit=°
